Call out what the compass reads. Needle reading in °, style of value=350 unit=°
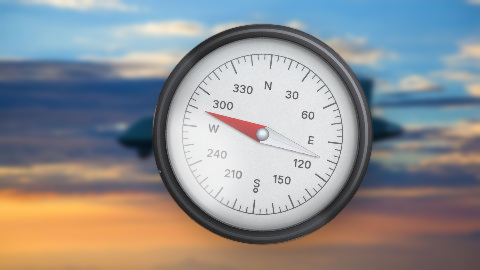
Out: value=285 unit=°
